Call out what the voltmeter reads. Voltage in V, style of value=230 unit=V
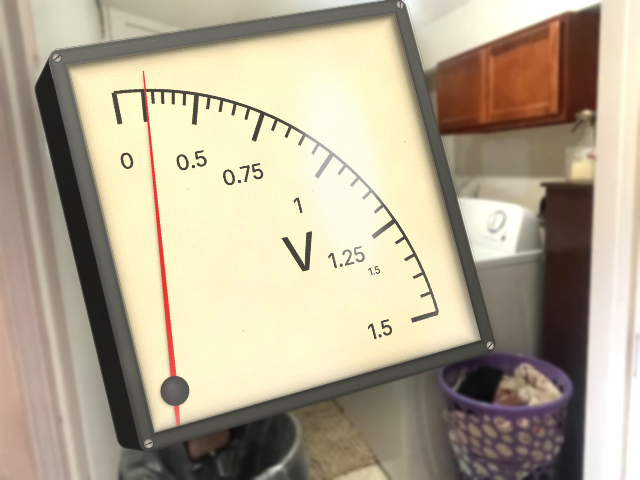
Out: value=0.25 unit=V
